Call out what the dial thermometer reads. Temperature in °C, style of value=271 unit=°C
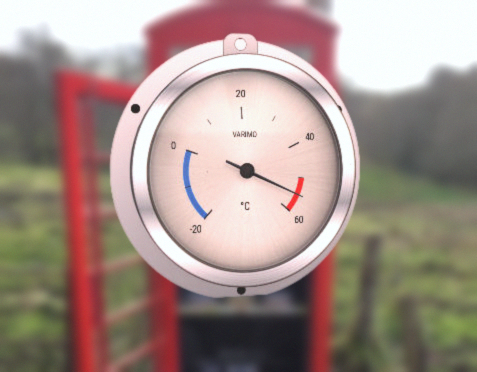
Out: value=55 unit=°C
